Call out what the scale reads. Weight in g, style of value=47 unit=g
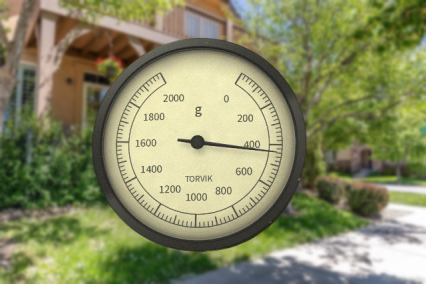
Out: value=440 unit=g
